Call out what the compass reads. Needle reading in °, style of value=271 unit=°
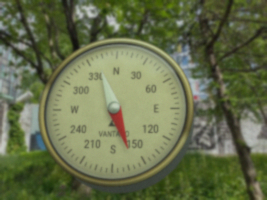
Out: value=160 unit=°
